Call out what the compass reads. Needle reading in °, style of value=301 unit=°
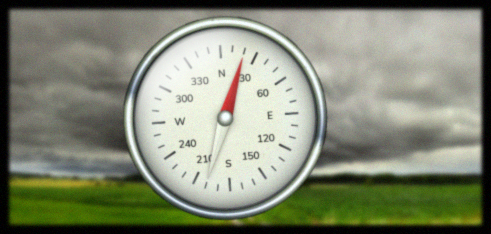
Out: value=20 unit=°
